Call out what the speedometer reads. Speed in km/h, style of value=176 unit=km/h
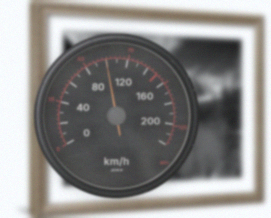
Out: value=100 unit=km/h
